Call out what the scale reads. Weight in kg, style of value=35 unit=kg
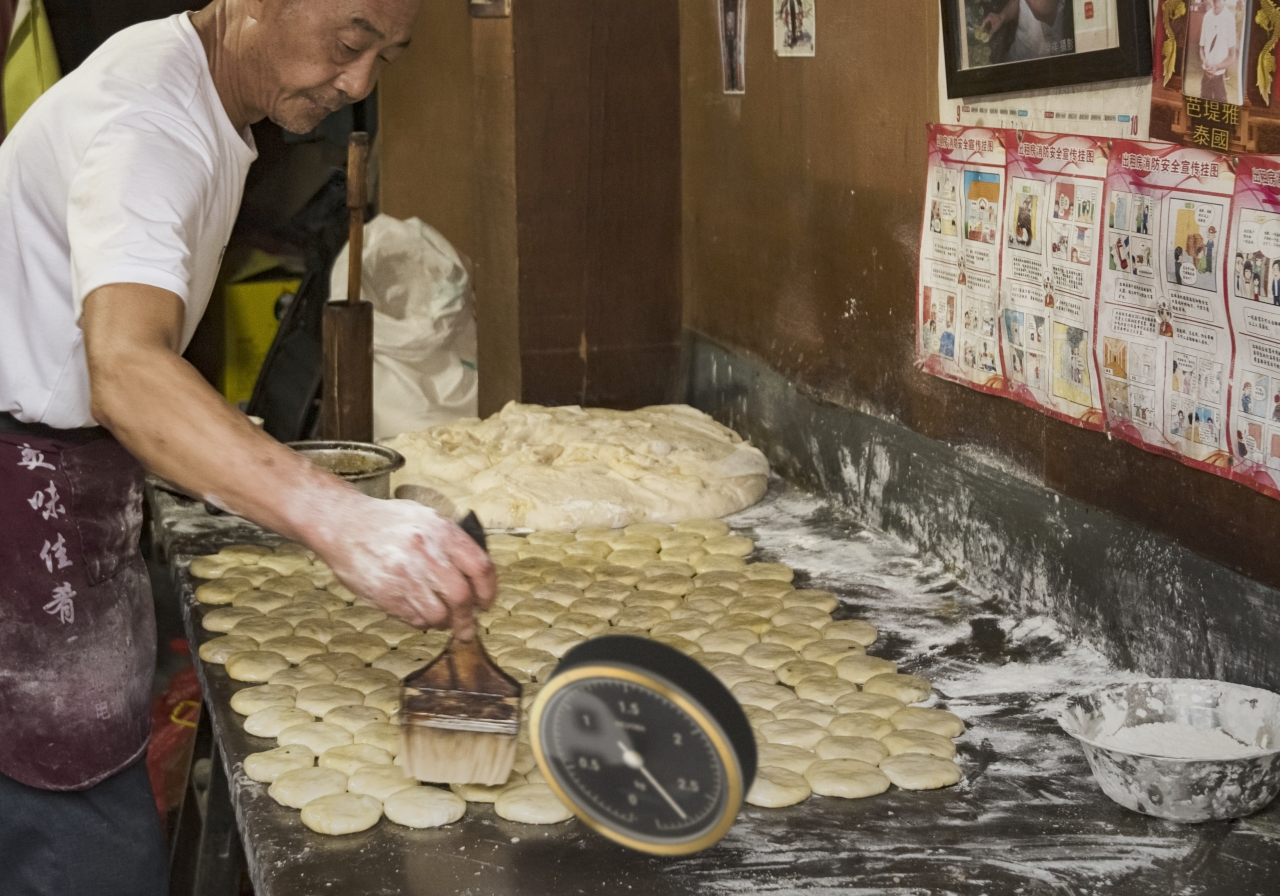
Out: value=2.75 unit=kg
